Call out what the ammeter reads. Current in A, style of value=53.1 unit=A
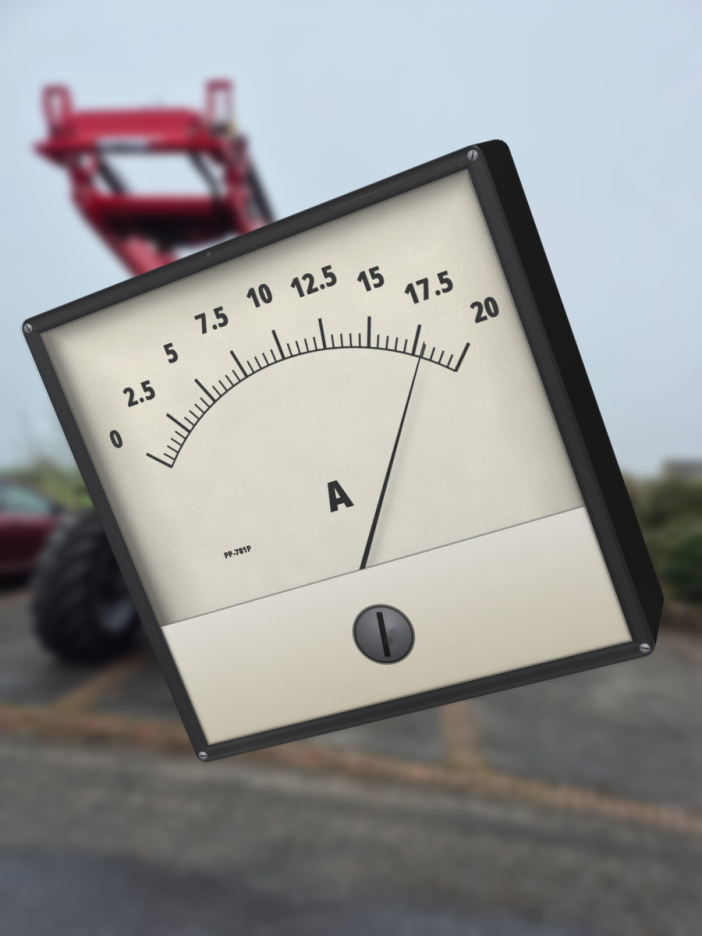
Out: value=18 unit=A
